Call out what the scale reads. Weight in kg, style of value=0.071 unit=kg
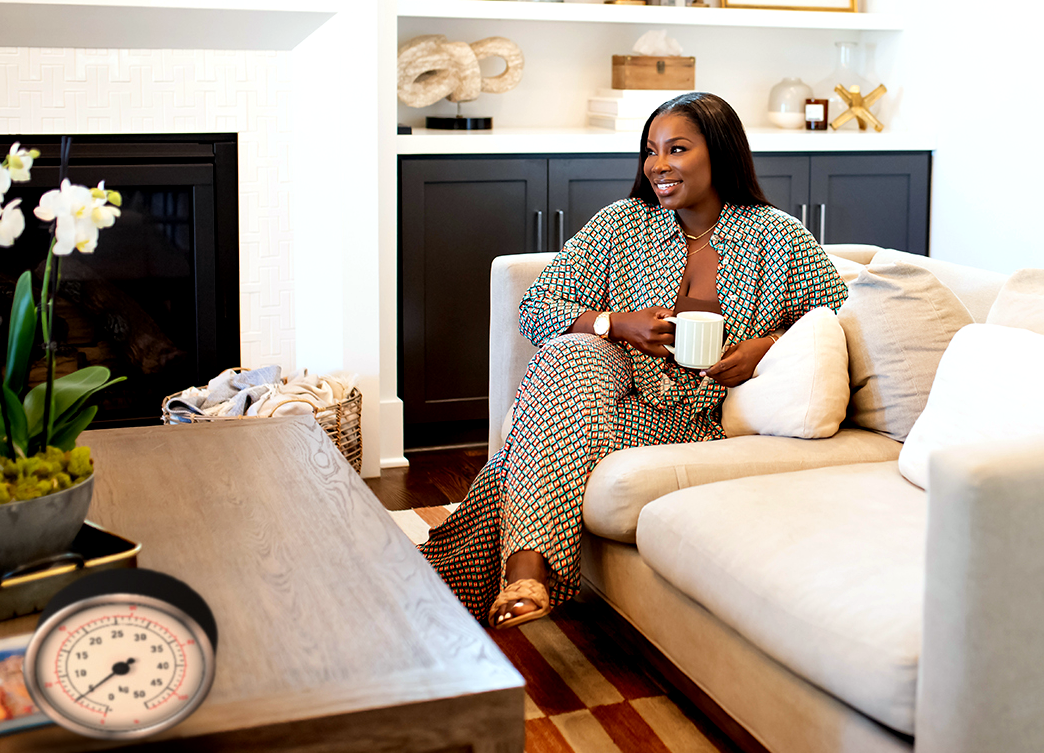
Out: value=5 unit=kg
